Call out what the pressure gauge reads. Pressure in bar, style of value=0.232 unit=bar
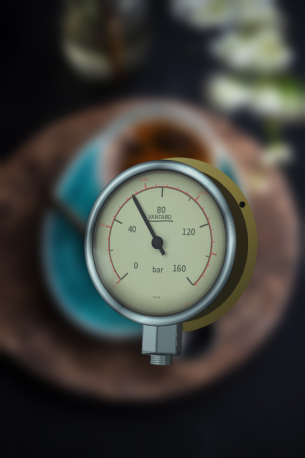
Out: value=60 unit=bar
